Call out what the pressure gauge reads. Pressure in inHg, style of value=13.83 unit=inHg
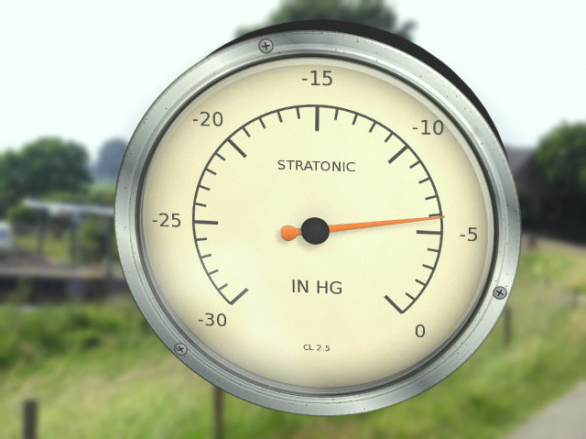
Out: value=-6 unit=inHg
